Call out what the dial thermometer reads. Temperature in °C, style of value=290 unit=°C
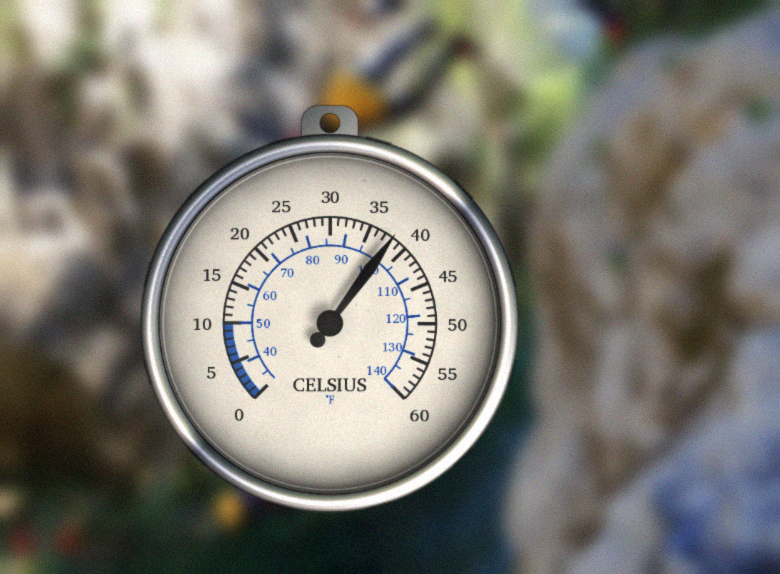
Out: value=38 unit=°C
